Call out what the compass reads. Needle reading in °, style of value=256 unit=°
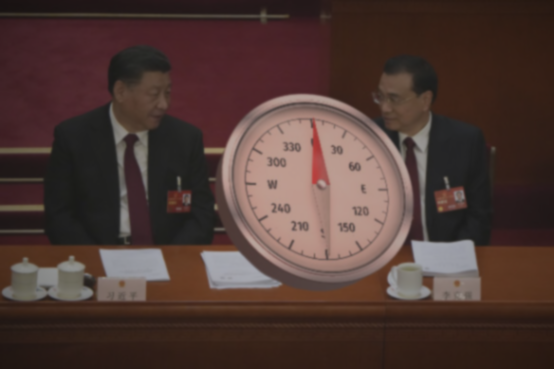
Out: value=0 unit=°
